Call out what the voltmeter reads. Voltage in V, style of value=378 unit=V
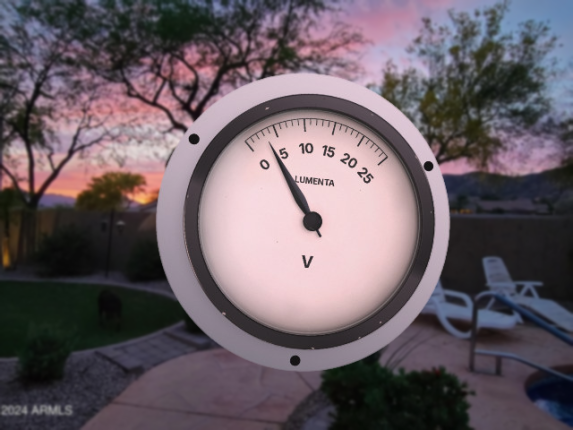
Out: value=3 unit=V
